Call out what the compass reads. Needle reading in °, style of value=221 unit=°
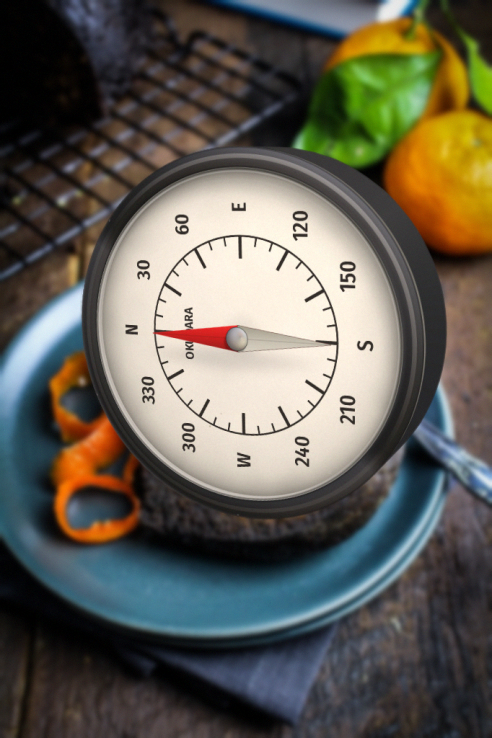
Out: value=0 unit=°
